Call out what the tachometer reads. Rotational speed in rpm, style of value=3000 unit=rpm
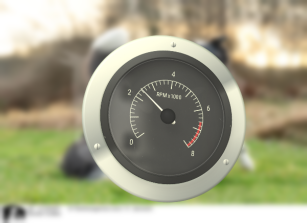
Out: value=2400 unit=rpm
